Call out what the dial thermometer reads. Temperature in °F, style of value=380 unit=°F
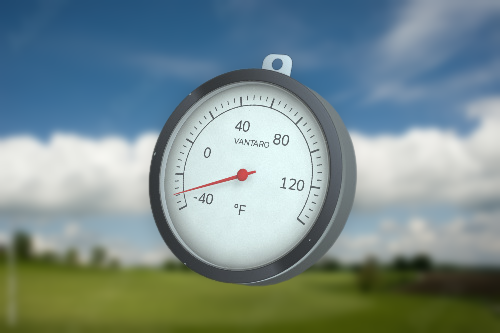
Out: value=-32 unit=°F
